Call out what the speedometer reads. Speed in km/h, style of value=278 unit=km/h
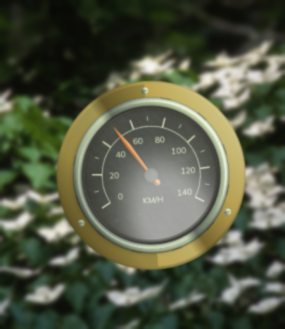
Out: value=50 unit=km/h
